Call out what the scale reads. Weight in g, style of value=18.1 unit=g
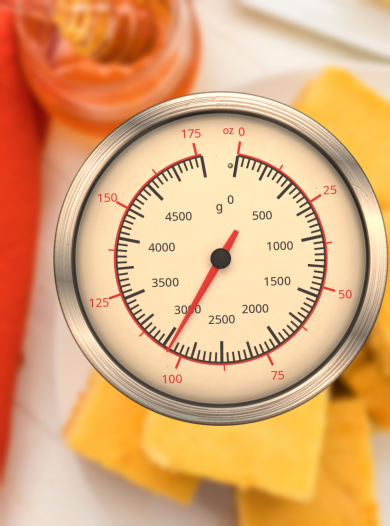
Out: value=2950 unit=g
